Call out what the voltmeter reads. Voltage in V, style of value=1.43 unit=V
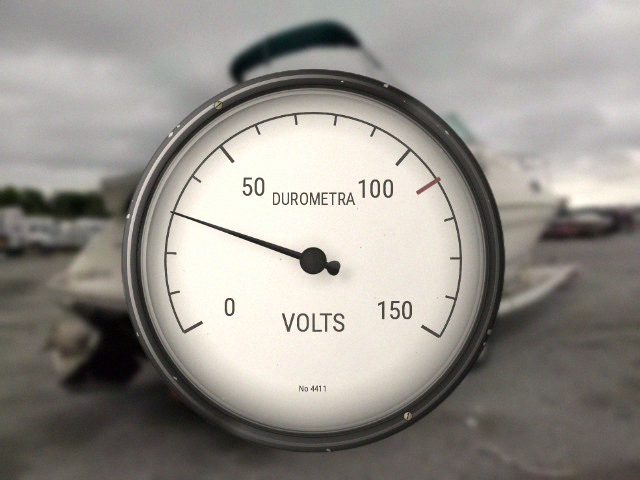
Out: value=30 unit=V
